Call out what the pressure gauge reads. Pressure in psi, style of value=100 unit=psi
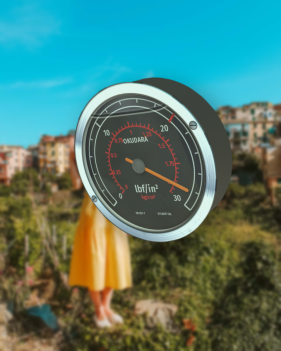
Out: value=28 unit=psi
